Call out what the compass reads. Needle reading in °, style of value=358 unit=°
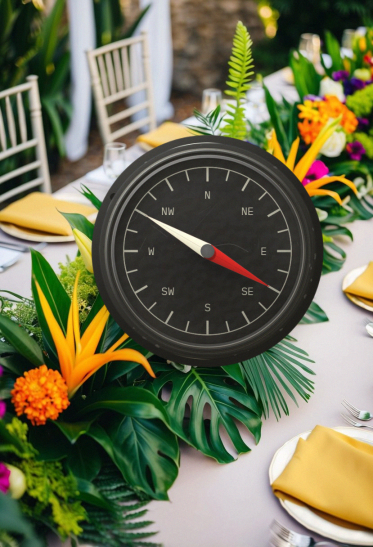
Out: value=120 unit=°
